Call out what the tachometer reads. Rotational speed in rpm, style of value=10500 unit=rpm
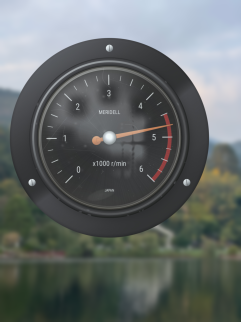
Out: value=4750 unit=rpm
